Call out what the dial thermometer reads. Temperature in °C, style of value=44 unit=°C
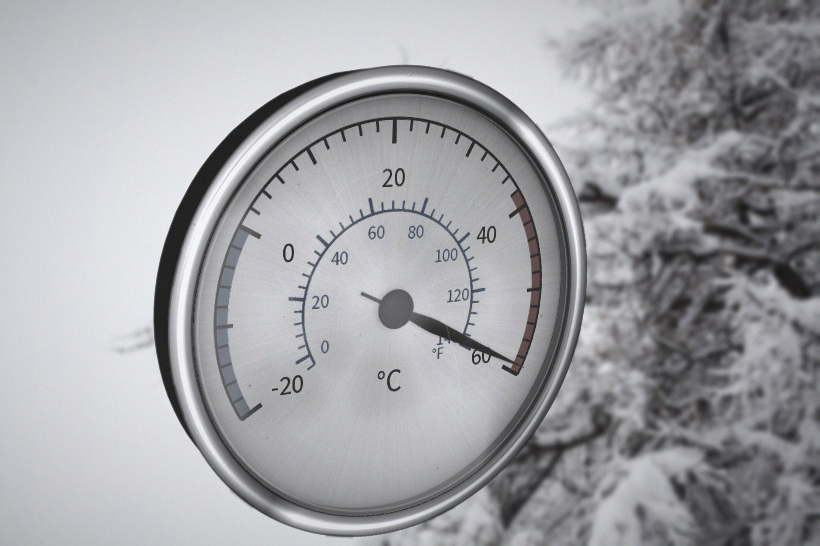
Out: value=59 unit=°C
